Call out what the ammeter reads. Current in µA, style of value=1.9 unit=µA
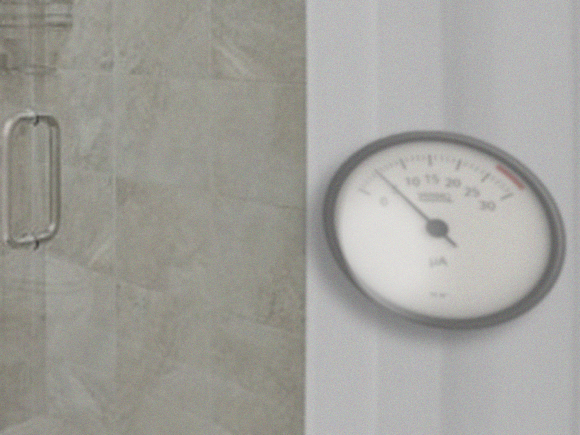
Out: value=5 unit=µA
